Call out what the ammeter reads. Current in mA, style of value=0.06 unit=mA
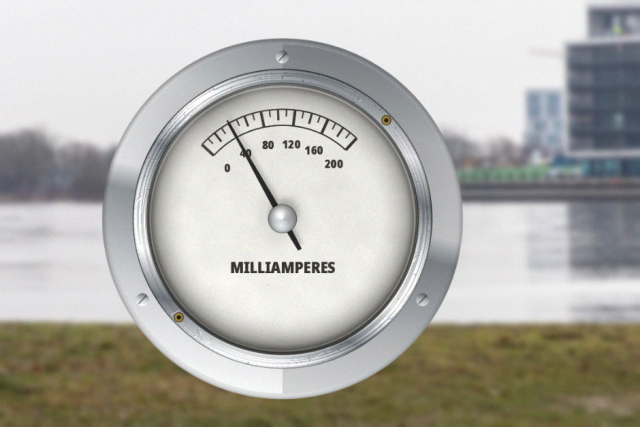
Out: value=40 unit=mA
